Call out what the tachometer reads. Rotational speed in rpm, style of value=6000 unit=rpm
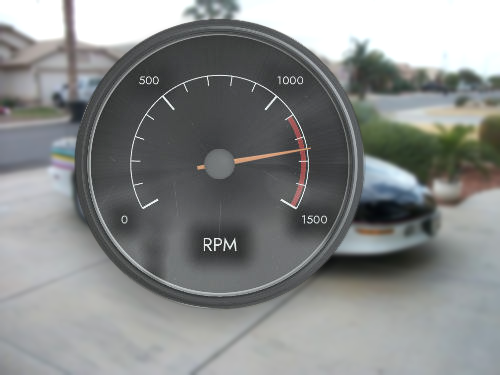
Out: value=1250 unit=rpm
